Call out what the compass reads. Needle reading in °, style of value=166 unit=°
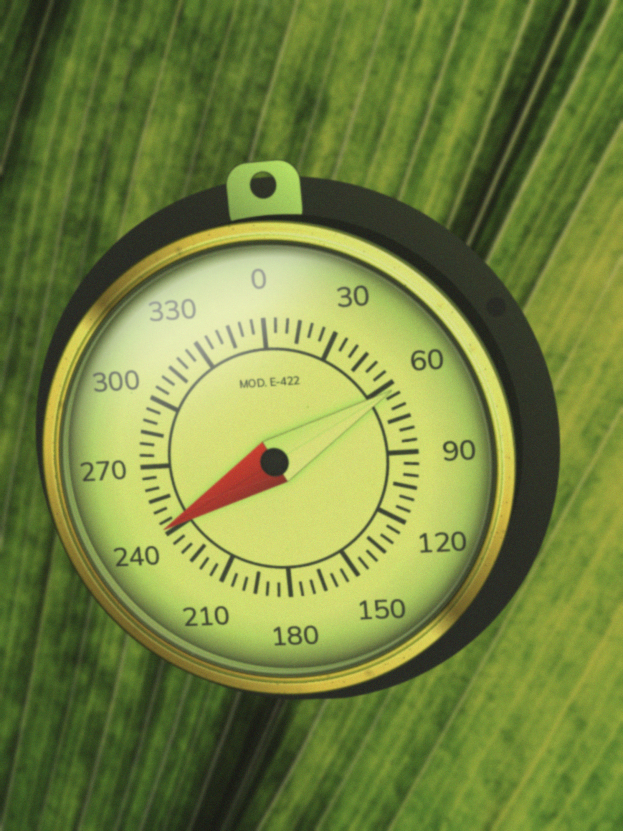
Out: value=242.5 unit=°
